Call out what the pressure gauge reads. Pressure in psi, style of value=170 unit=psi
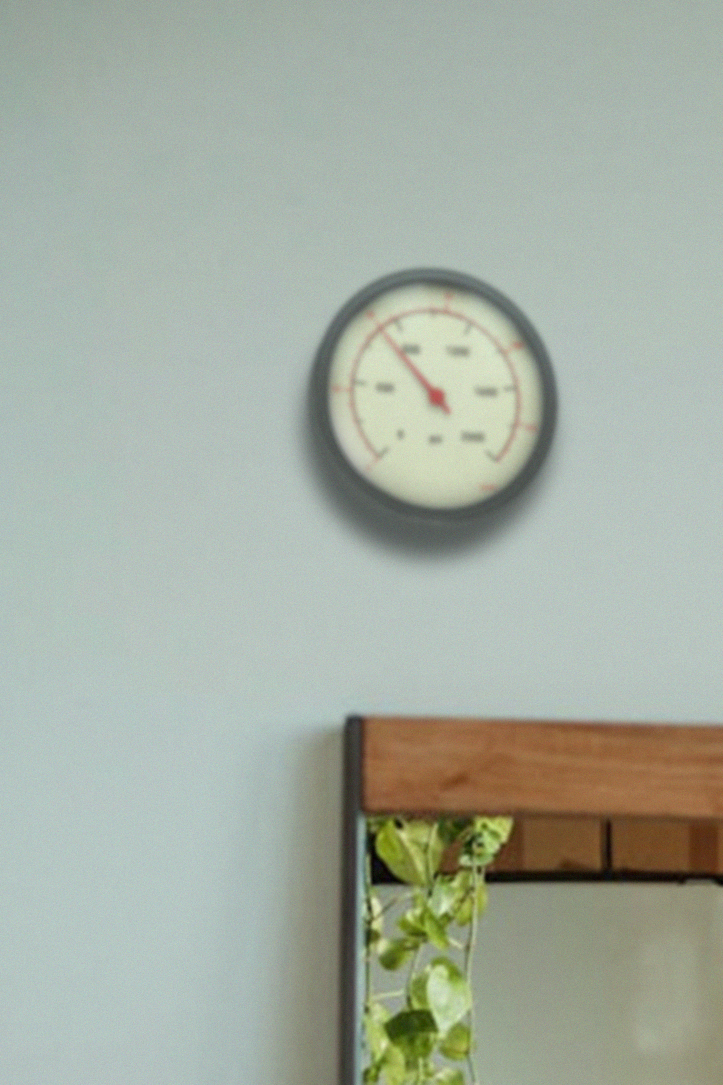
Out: value=700 unit=psi
